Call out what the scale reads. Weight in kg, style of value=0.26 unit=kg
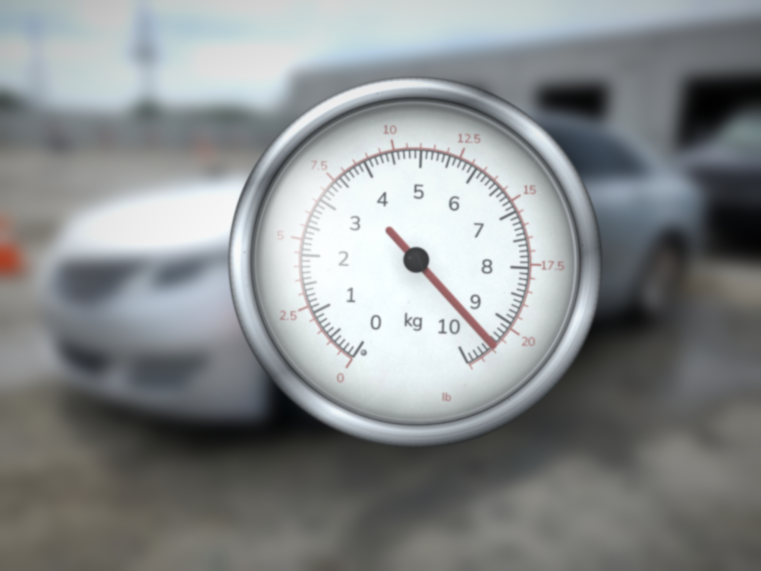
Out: value=9.5 unit=kg
